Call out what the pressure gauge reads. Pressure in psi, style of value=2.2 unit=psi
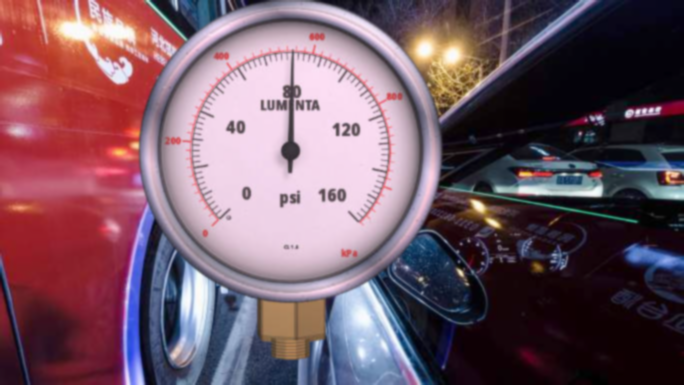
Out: value=80 unit=psi
